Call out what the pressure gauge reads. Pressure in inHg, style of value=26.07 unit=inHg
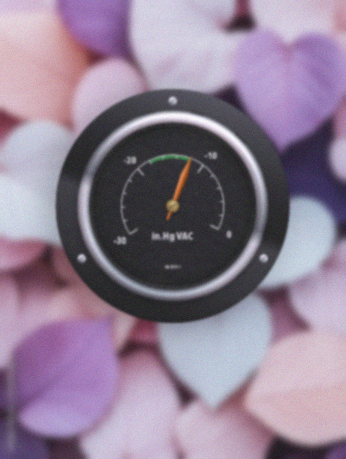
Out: value=-12 unit=inHg
